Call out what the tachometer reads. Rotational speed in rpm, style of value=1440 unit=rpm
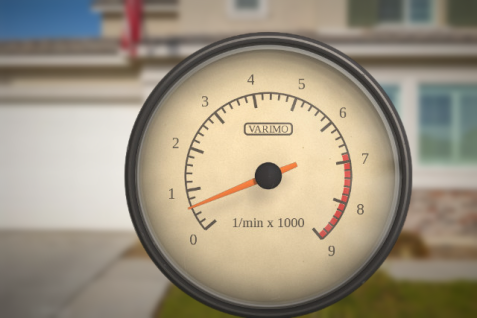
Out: value=600 unit=rpm
